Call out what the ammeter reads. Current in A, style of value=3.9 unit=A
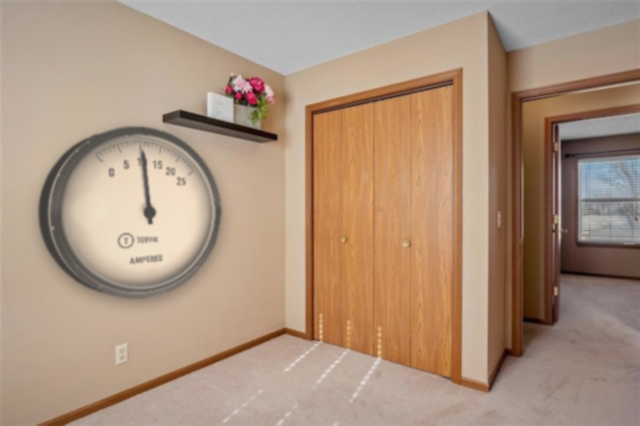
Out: value=10 unit=A
